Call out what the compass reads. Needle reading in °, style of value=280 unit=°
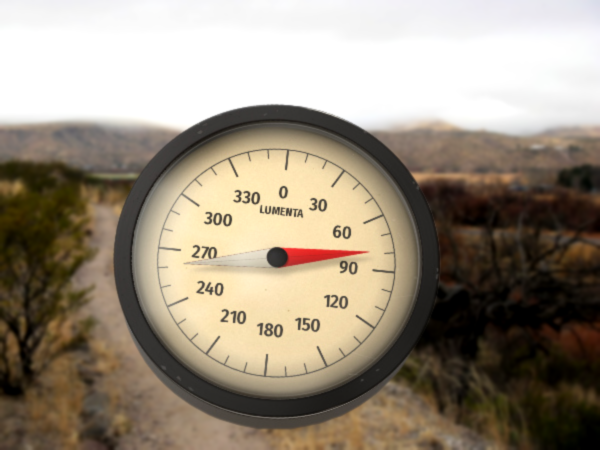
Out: value=80 unit=°
